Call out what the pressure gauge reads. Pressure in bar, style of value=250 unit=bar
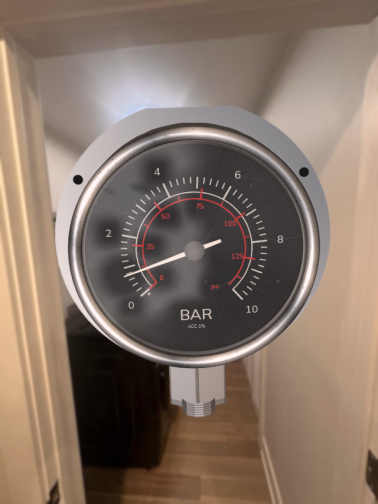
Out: value=0.8 unit=bar
